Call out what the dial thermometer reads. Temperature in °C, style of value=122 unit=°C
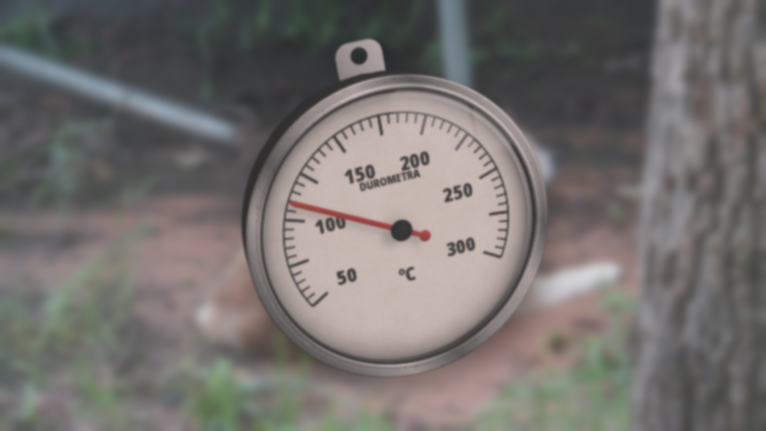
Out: value=110 unit=°C
